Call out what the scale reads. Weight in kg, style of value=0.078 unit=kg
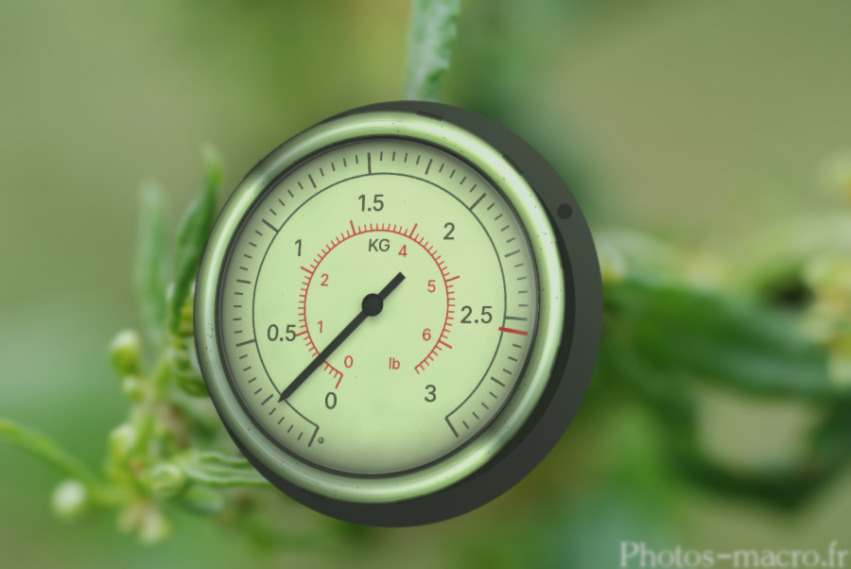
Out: value=0.2 unit=kg
